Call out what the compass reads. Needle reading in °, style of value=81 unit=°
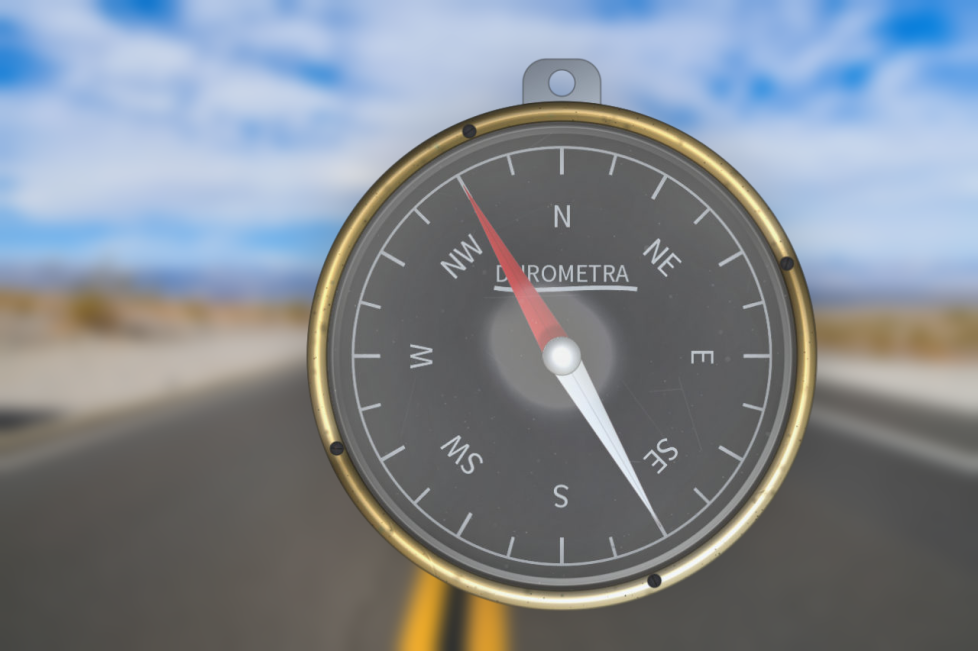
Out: value=330 unit=°
